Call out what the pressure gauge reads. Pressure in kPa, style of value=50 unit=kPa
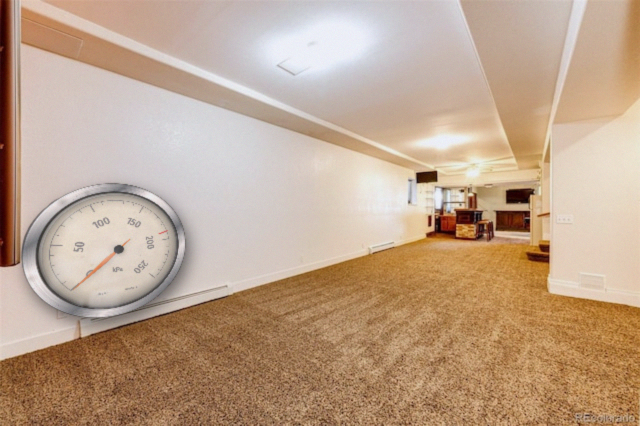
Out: value=0 unit=kPa
